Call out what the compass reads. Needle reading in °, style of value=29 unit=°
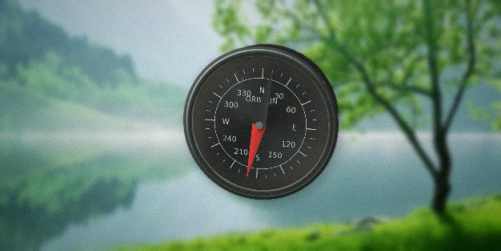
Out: value=190 unit=°
